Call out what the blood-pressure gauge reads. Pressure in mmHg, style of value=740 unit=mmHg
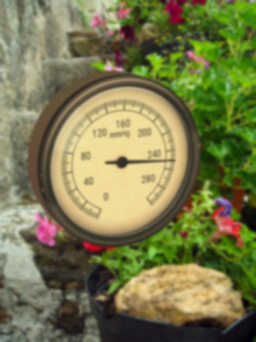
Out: value=250 unit=mmHg
